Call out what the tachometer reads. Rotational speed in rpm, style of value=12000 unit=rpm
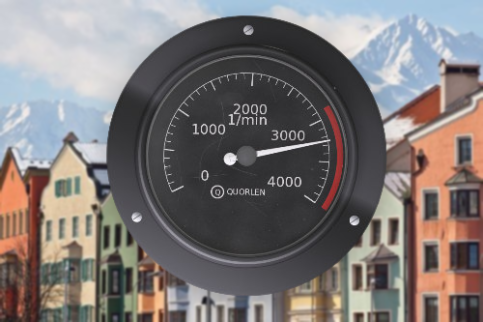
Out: value=3250 unit=rpm
